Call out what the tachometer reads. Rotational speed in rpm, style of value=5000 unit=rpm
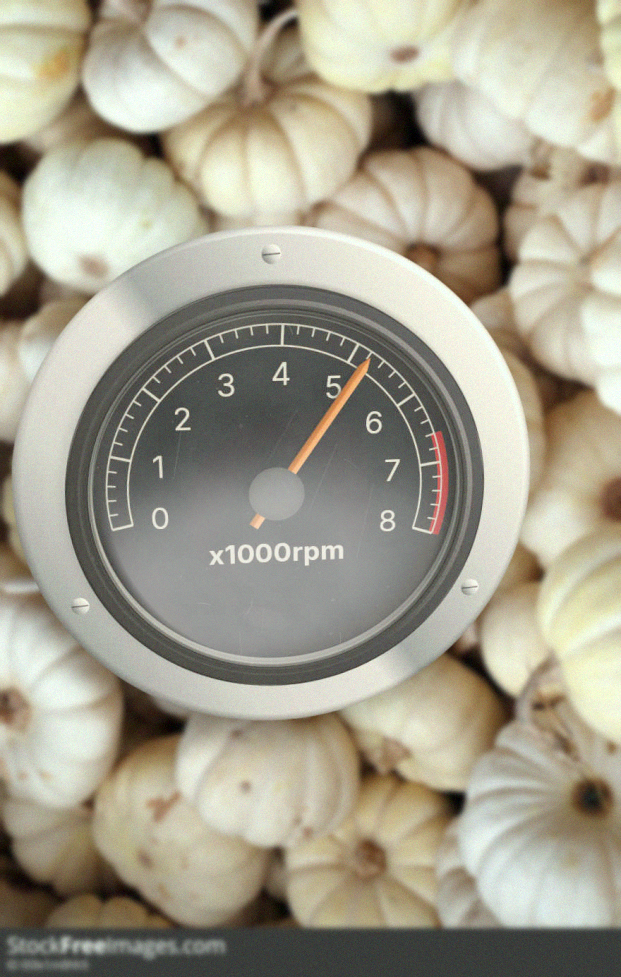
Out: value=5200 unit=rpm
